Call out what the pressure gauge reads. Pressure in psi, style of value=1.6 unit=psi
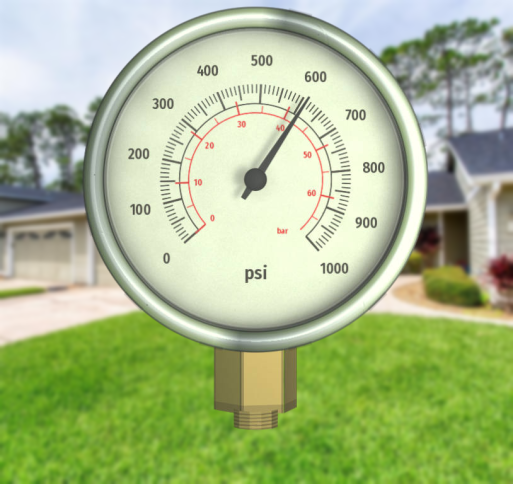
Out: value=610 unit=psi
